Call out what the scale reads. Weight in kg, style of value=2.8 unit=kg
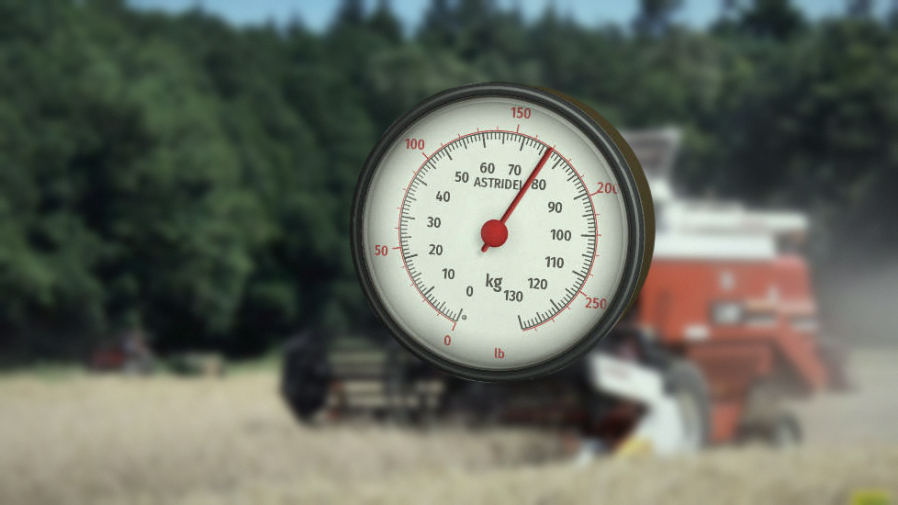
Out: value=77 unit=kg
